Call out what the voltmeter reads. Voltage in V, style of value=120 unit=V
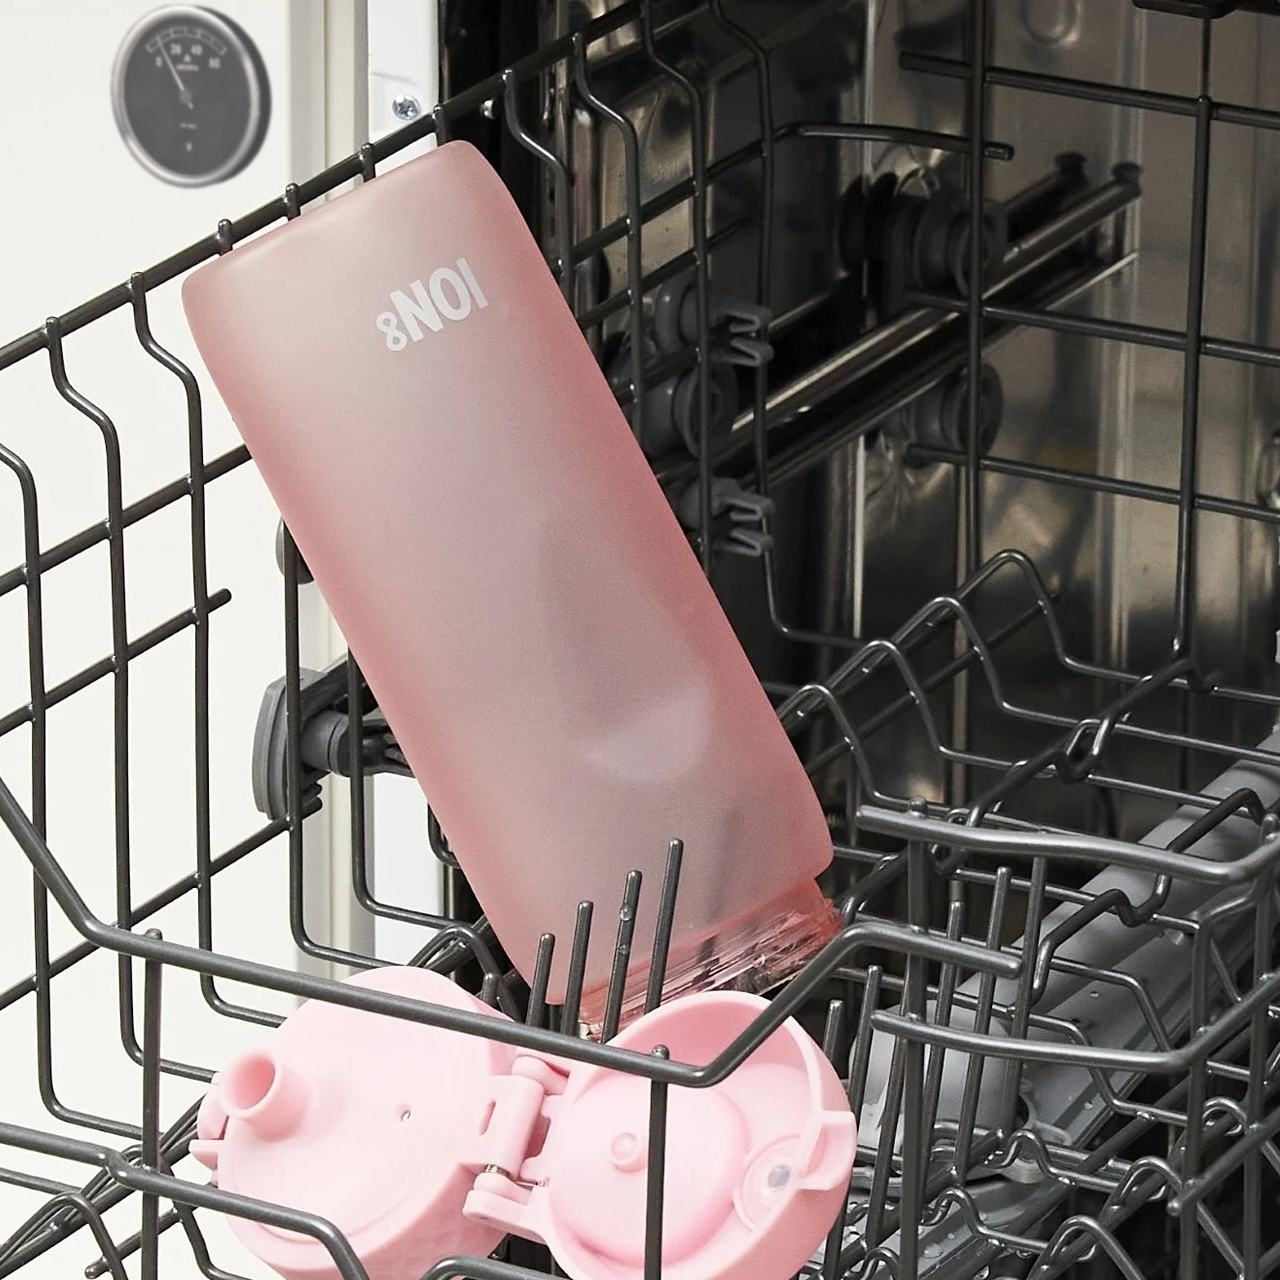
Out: value=10 unit=V
